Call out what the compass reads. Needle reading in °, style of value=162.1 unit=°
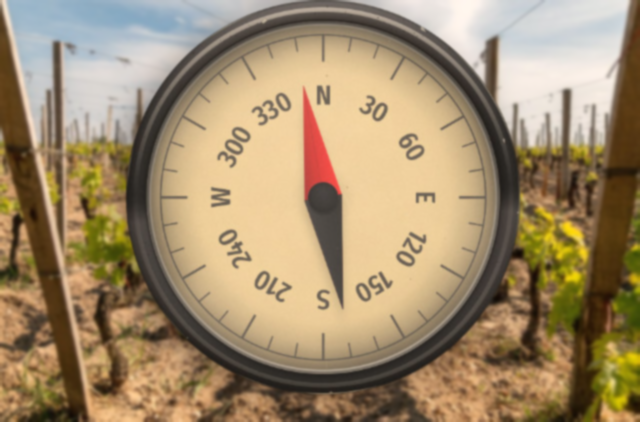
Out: value=350 unit=°
